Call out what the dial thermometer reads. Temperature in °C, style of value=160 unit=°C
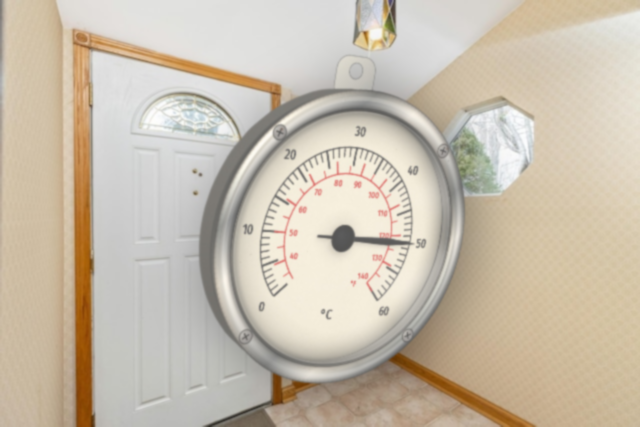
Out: value=50 unit=°C
